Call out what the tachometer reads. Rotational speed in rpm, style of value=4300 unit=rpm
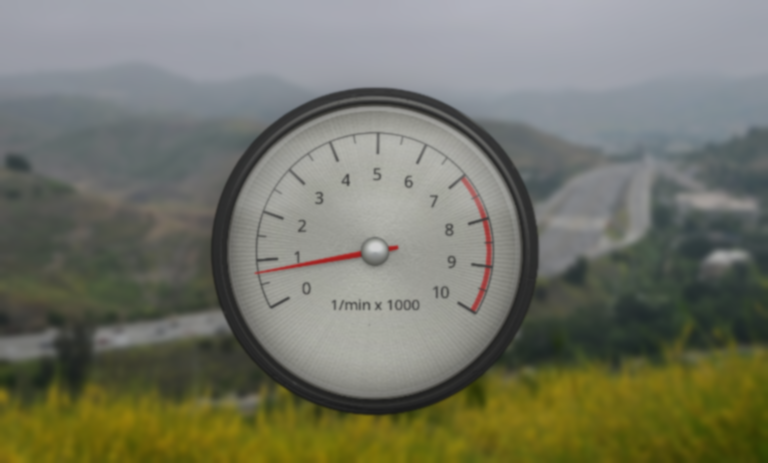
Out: value=750 unit=rpm
